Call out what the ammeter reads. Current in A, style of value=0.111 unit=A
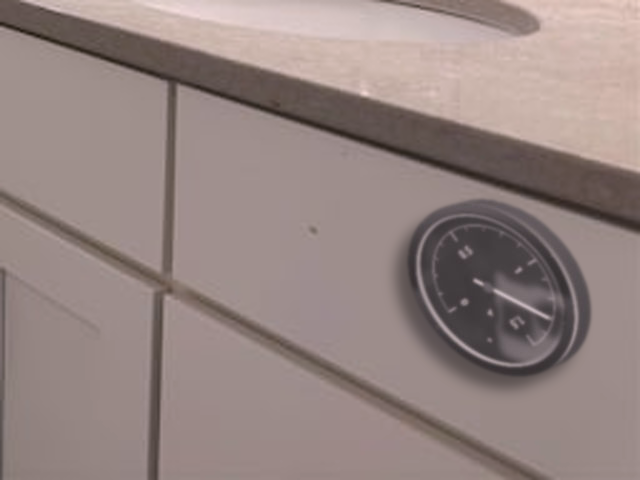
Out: value=1.3 unit=A
